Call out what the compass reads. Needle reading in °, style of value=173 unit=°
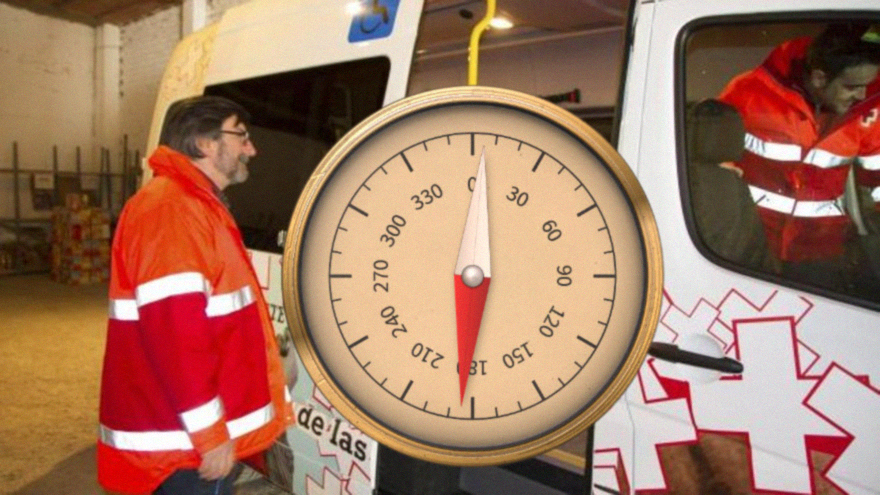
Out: value=185 unit=°
